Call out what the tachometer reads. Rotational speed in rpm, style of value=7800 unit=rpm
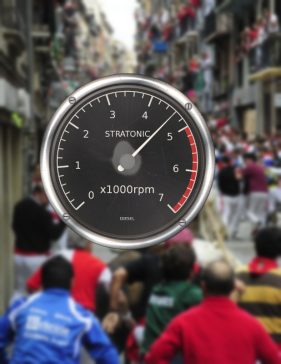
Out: value=4600 unit=rpm
